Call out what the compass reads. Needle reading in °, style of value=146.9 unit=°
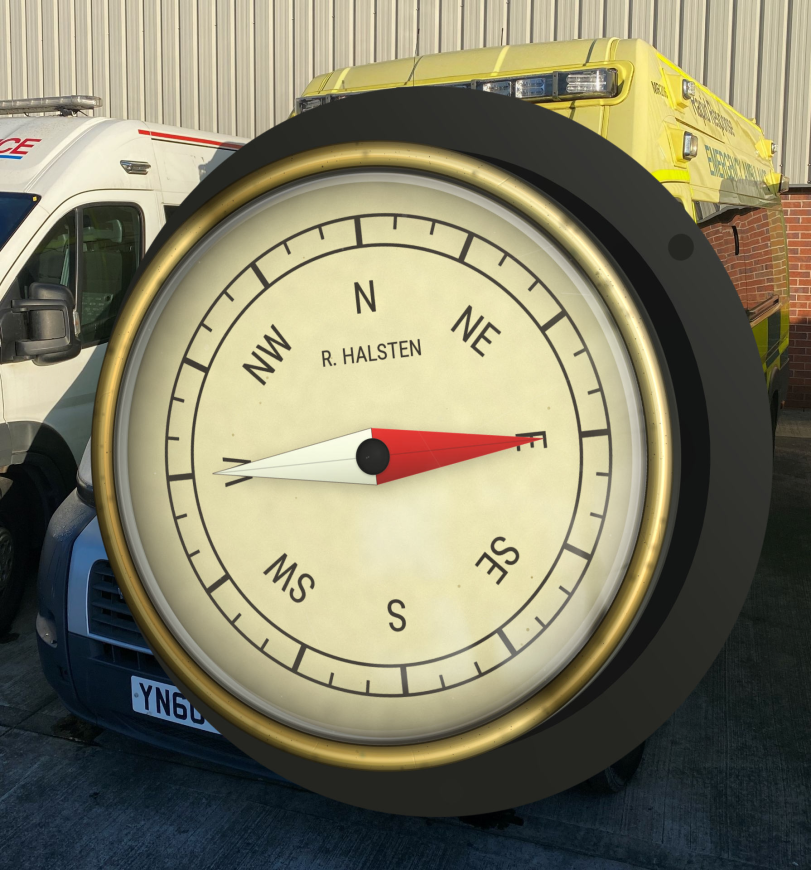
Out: value=90 unit=°
